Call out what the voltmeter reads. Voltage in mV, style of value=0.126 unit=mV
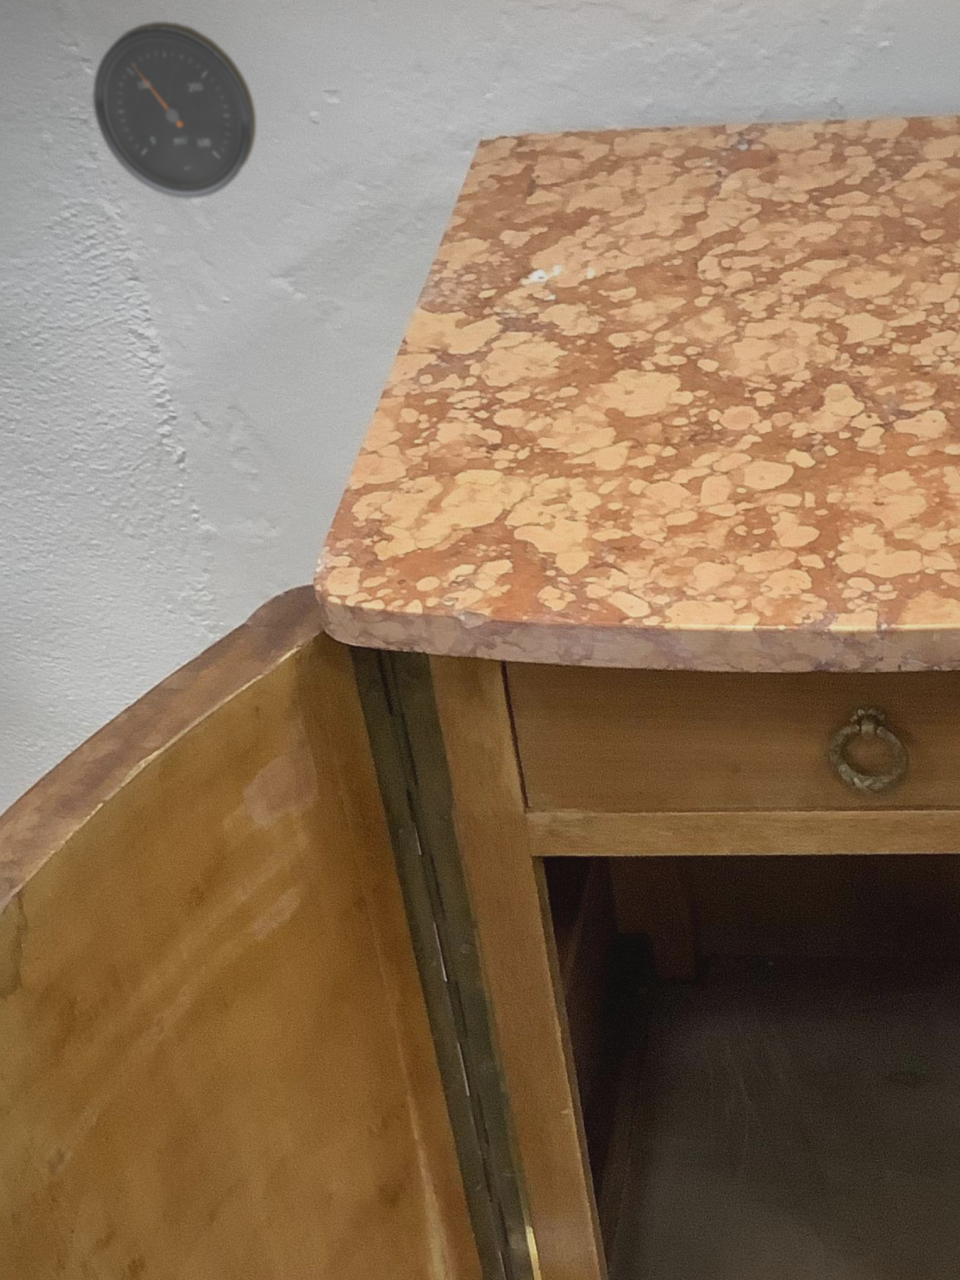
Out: value=110 unit=mV
